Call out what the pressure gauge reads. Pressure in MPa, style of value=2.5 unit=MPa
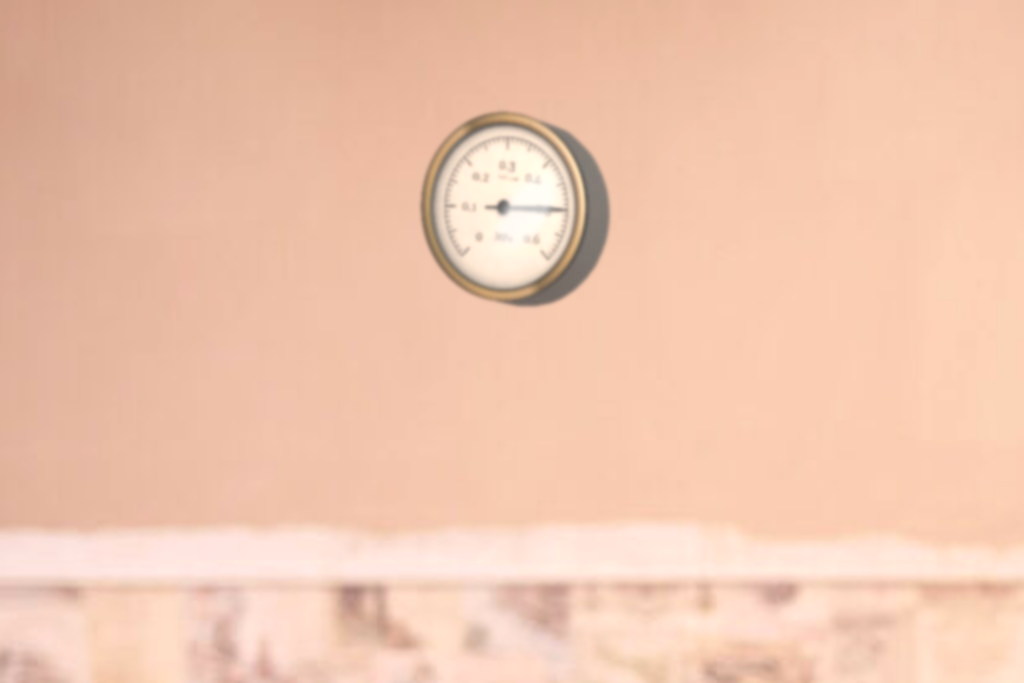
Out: value=0.5 unit=MPa
